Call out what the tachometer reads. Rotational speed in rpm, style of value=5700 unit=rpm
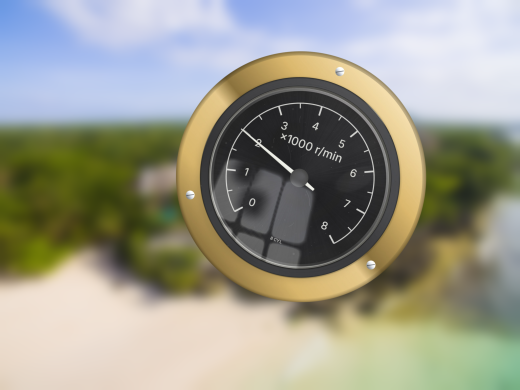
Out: value=2000 unit=rpm
